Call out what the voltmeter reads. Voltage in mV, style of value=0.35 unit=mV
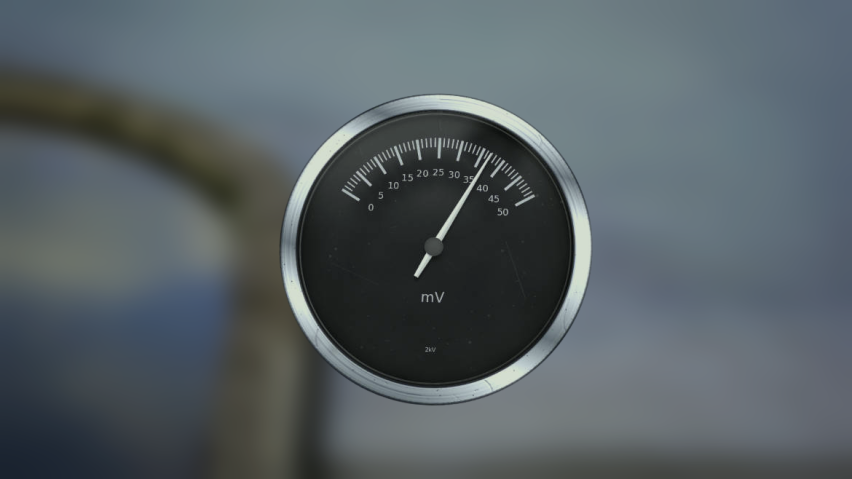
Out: value=37 unit=mV
